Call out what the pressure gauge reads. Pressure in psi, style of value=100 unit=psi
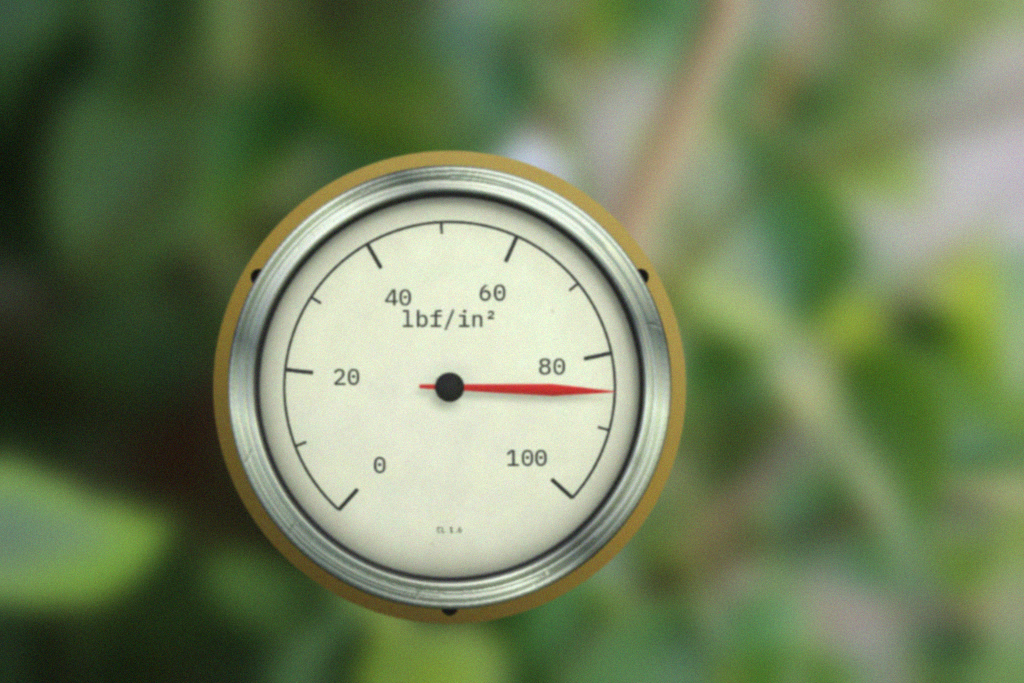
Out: value=85 unit=psi
